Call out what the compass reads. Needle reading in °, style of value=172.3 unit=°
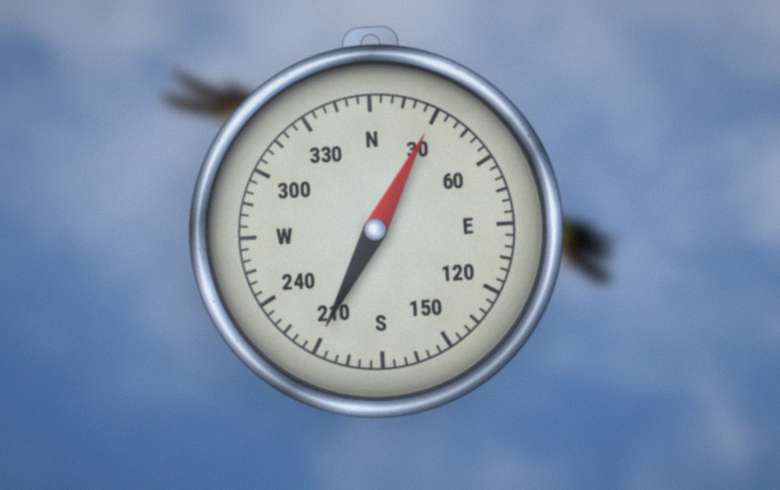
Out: value=30 unit=°
